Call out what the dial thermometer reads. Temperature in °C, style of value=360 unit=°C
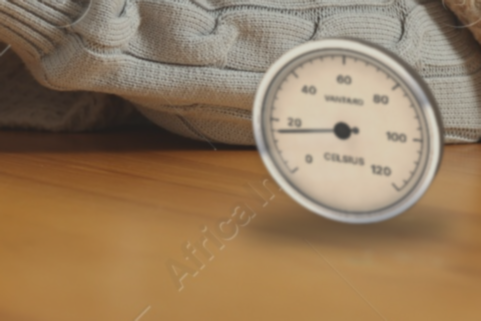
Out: value=16 unit=°C
